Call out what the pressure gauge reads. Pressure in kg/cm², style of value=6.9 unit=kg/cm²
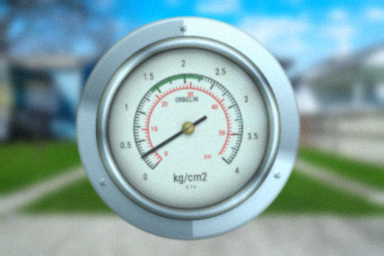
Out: value=0.25 unit=kg/cm²
